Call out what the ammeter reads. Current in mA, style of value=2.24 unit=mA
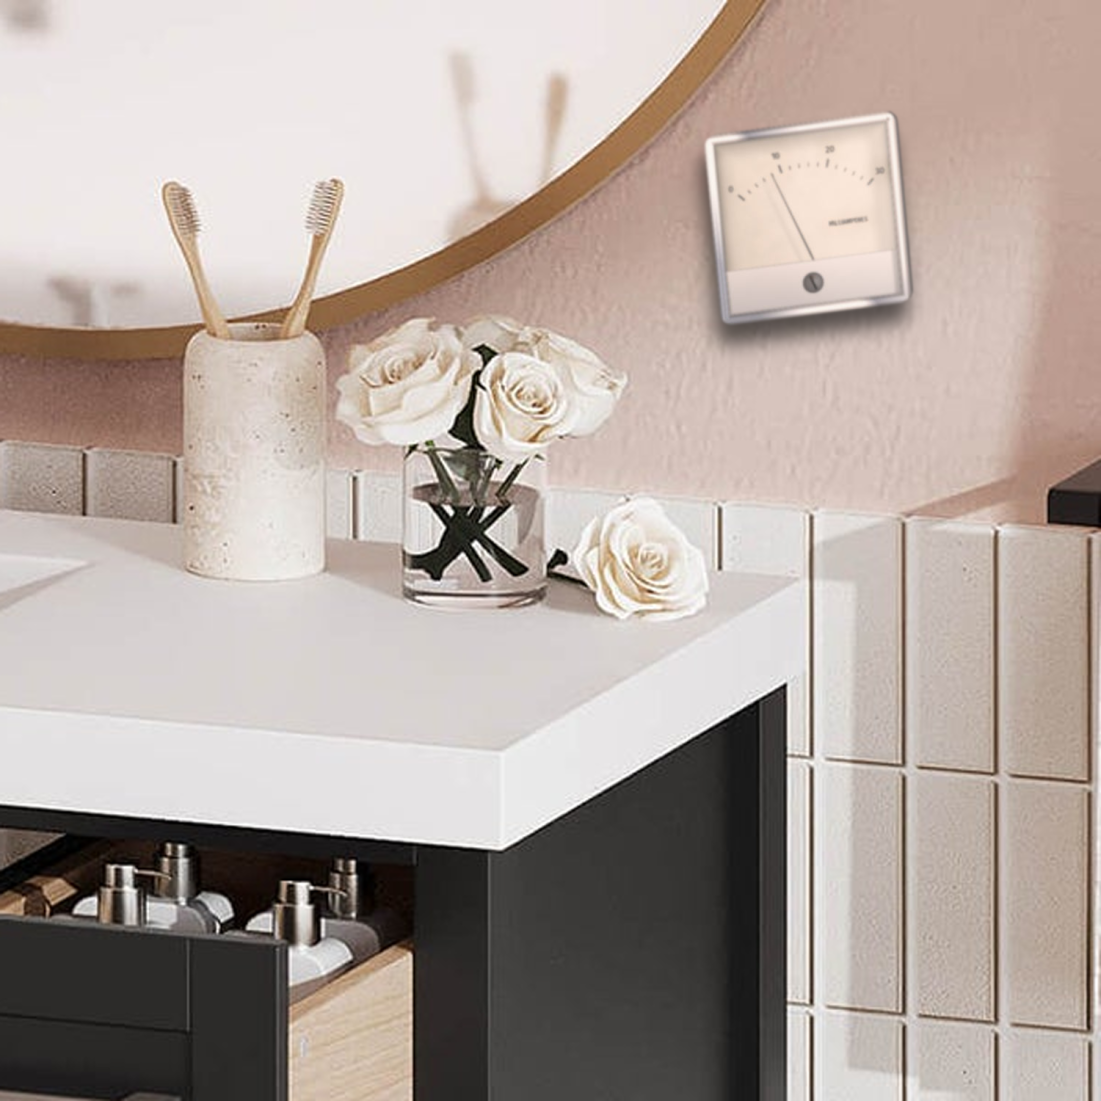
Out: value=8 unit=mA
